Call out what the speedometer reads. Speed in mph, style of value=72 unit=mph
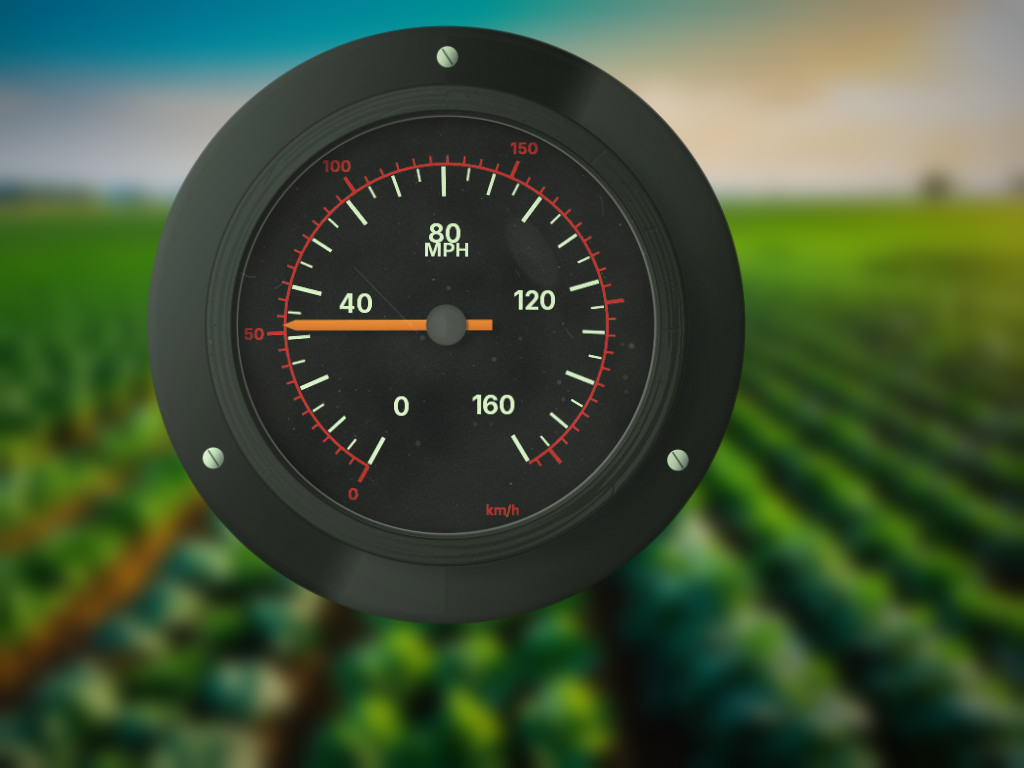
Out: value=32.5 unit=mph
